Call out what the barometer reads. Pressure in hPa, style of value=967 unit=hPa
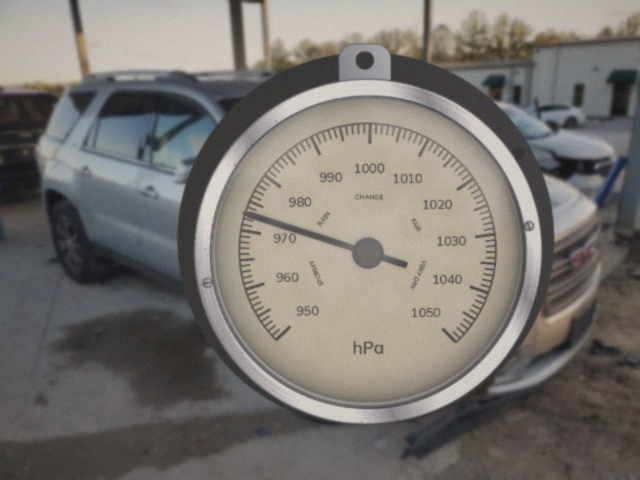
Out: value=973 unit=hPa
